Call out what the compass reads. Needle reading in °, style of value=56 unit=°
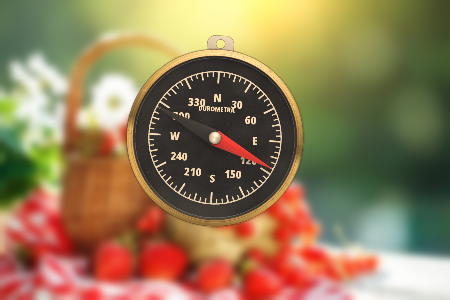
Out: value=115 unit=°
